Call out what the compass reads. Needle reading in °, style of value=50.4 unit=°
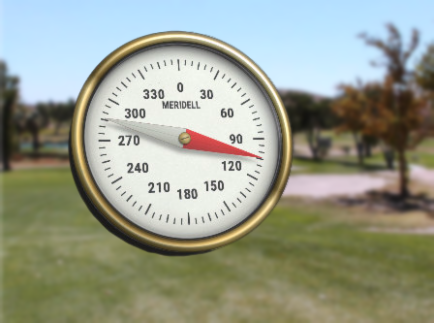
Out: value=105 unit=°
